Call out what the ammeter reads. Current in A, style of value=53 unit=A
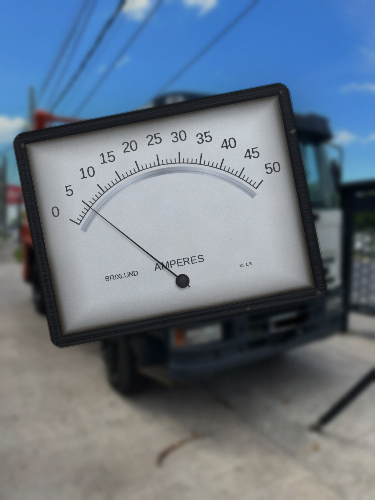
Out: value=5 unit=A
